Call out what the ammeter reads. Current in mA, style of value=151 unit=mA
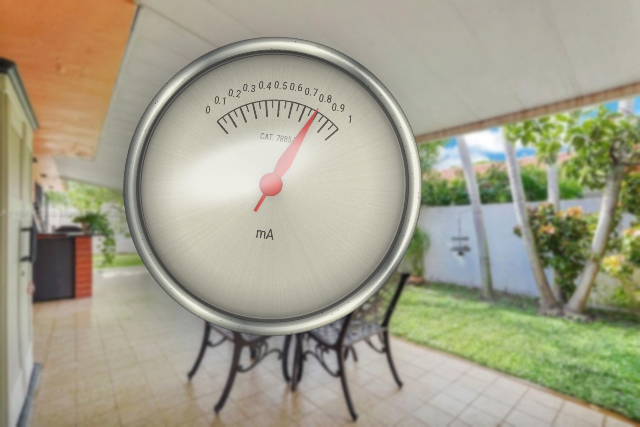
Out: value=0.8 unit=mA
